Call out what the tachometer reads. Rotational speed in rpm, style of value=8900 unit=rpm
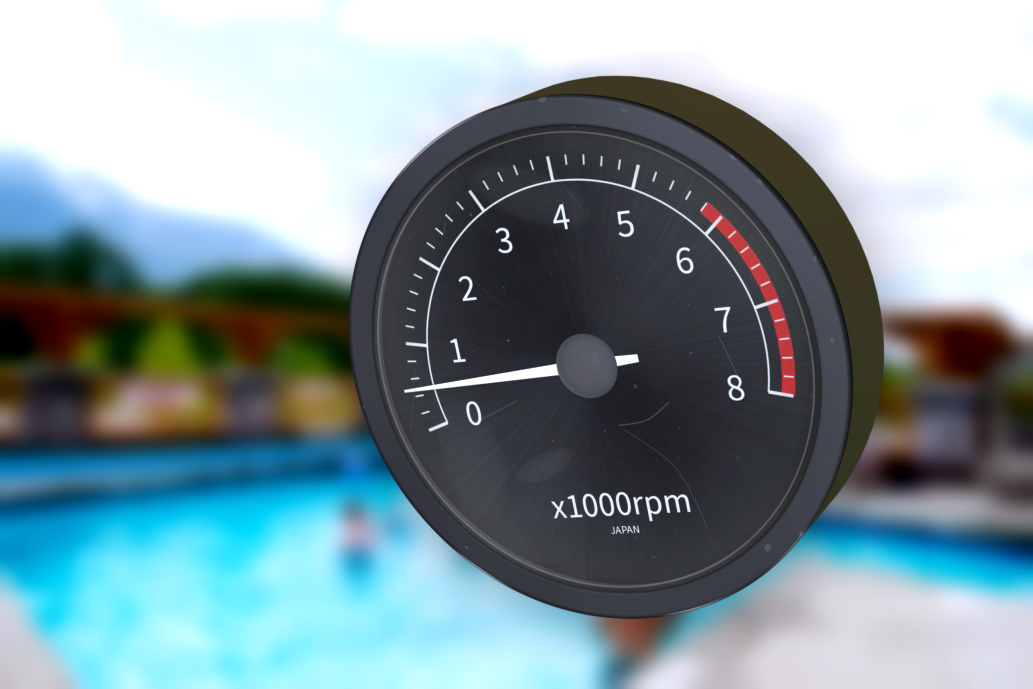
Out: value=500 unit=rpm
